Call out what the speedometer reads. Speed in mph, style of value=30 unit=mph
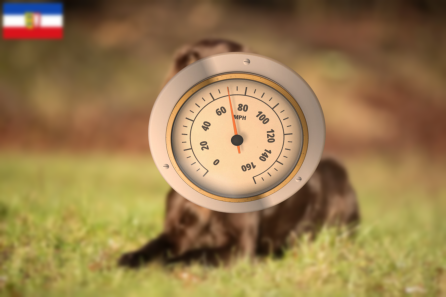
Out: value=70 unit=mph
